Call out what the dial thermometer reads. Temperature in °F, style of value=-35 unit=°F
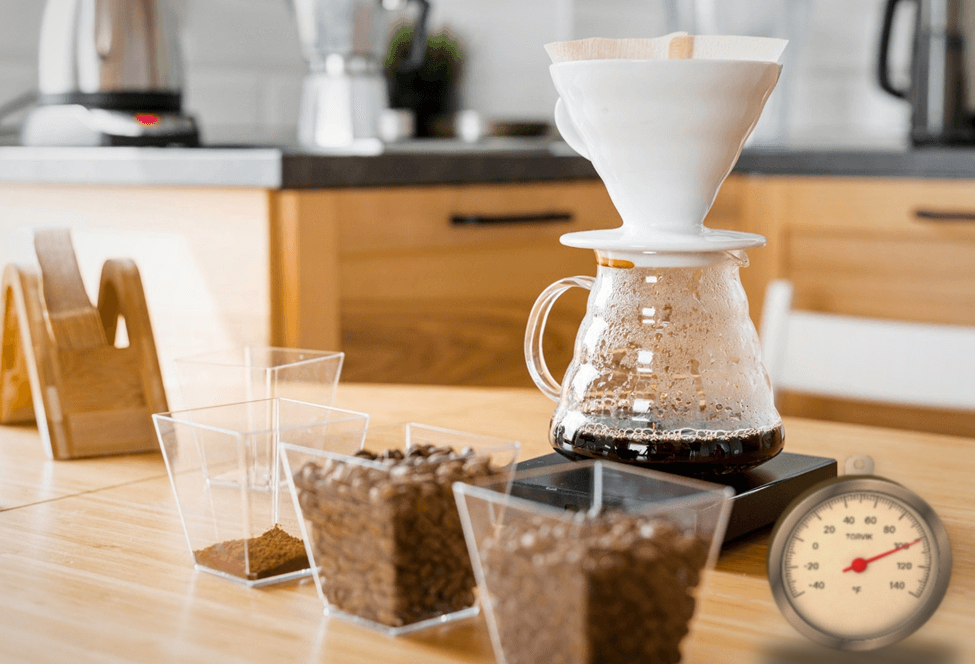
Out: value=100 unit=°F
